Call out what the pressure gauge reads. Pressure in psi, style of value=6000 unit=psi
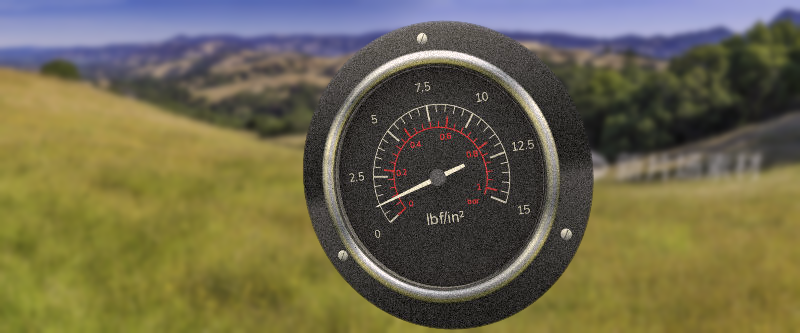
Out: value=1 unit=psi
